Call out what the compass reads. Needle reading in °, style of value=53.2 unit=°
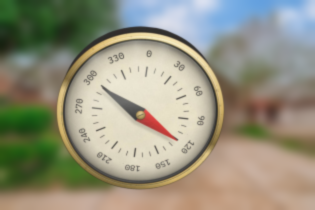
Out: value=120 unit=°
